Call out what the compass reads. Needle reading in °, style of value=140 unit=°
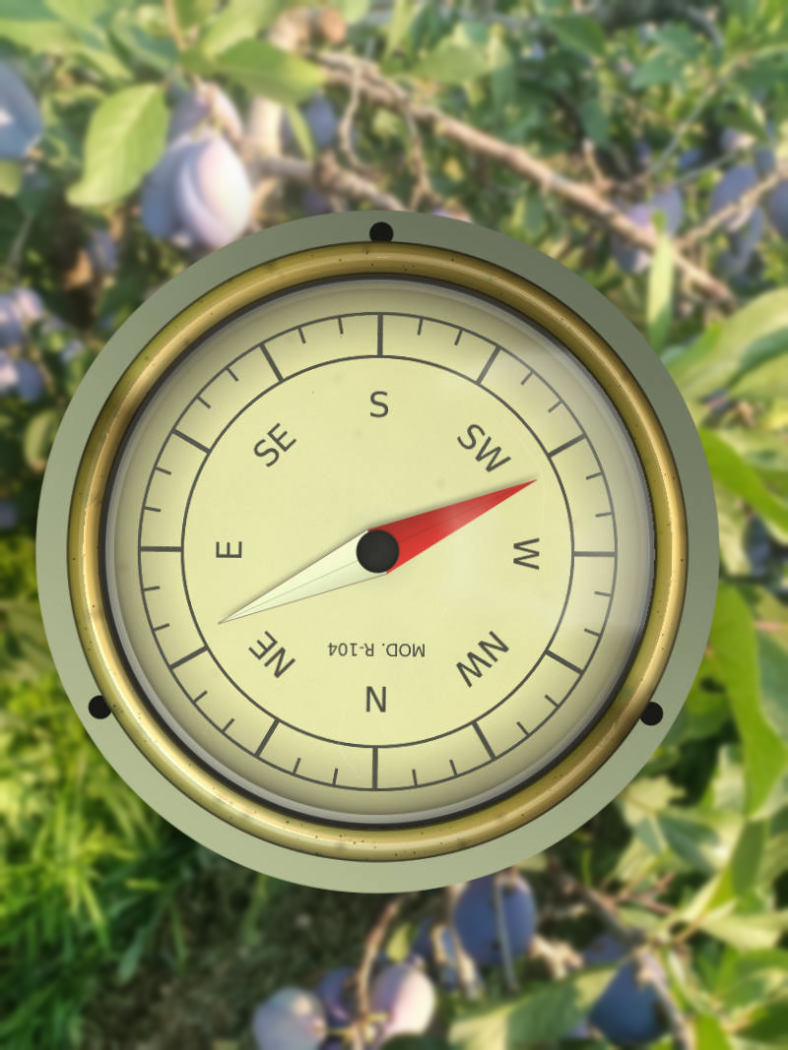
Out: value=245 unit=°
